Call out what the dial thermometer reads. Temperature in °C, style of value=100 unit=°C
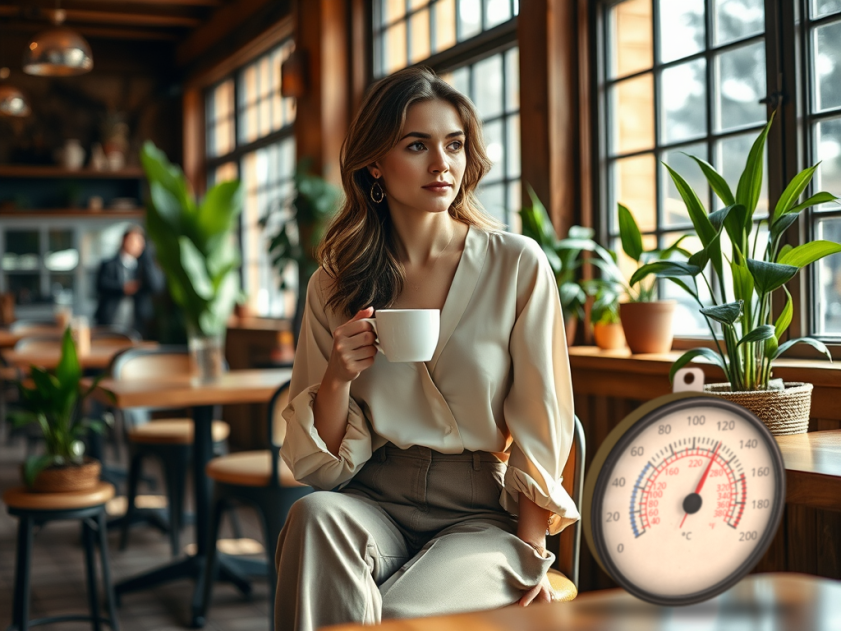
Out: value=120 unit=°C
